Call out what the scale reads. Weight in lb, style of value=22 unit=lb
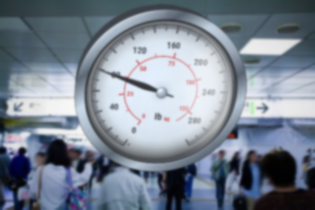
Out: value=80 unit=lb
